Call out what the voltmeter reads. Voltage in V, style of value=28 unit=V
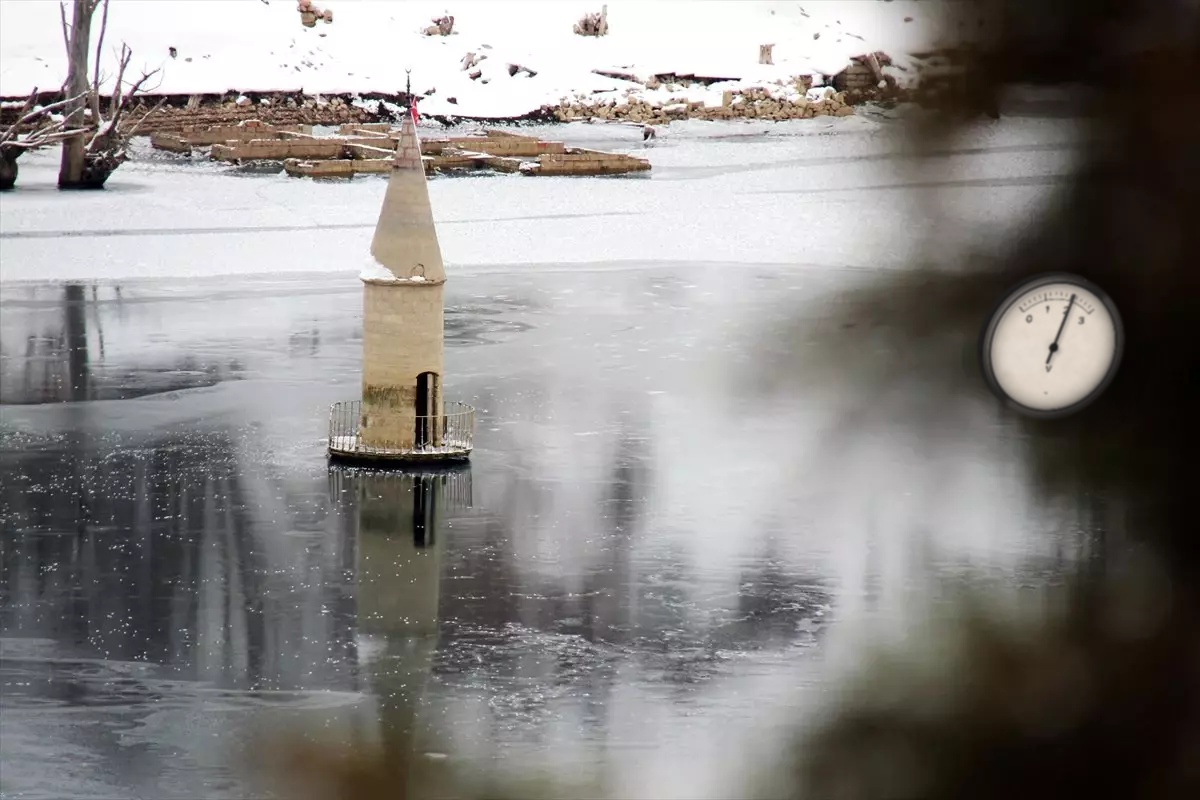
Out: value=2 unit=V
